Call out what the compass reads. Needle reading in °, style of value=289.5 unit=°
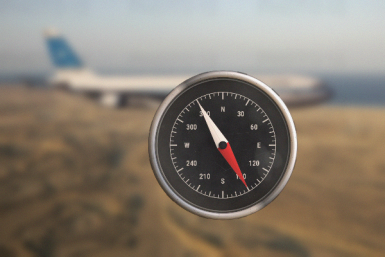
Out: value=150 unit=°
